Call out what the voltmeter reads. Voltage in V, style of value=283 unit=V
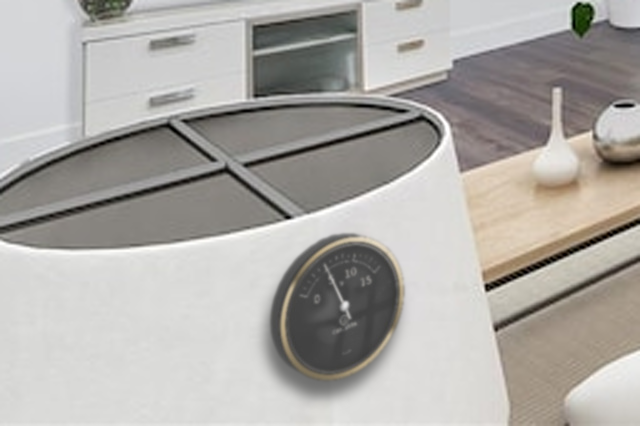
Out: value=5 unit=V
